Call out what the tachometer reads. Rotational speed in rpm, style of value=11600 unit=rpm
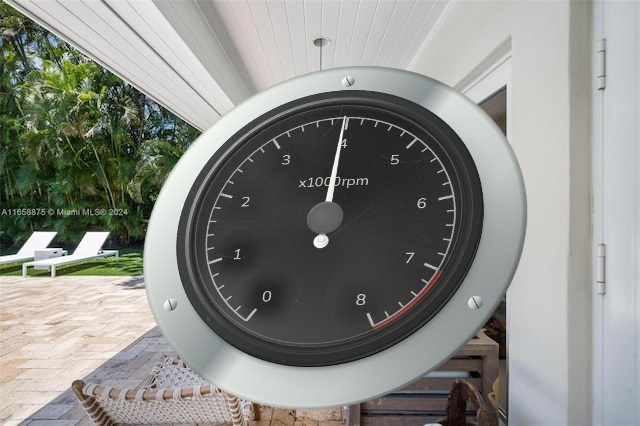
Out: value=4000 unit=rpm
